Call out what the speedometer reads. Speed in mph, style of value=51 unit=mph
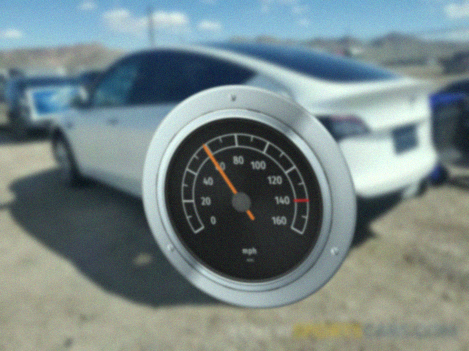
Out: value=60 unit=mph
